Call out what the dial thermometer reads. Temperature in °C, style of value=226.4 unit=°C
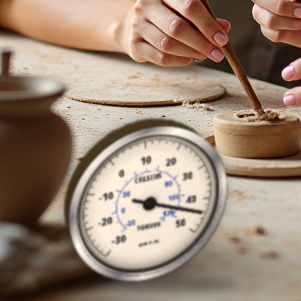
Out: value=44 unit=°C
